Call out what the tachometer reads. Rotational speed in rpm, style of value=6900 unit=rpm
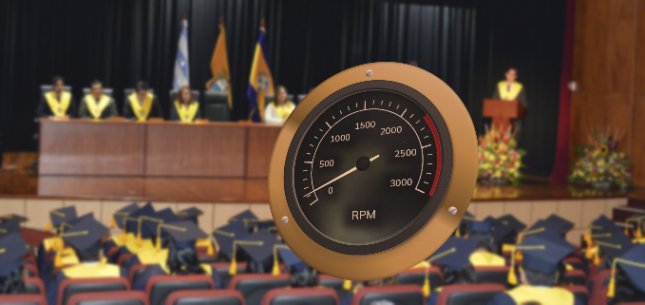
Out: value=100 unit=rpm
